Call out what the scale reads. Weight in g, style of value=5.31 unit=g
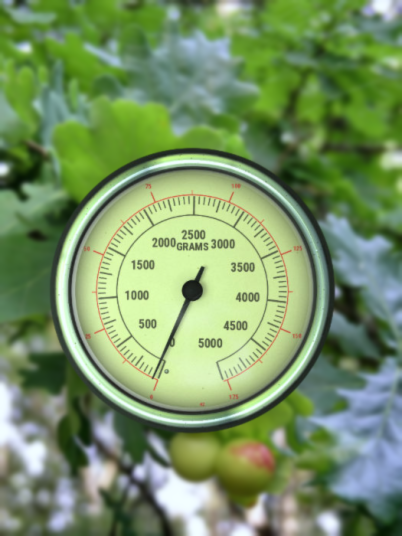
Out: value=50 unit=g
